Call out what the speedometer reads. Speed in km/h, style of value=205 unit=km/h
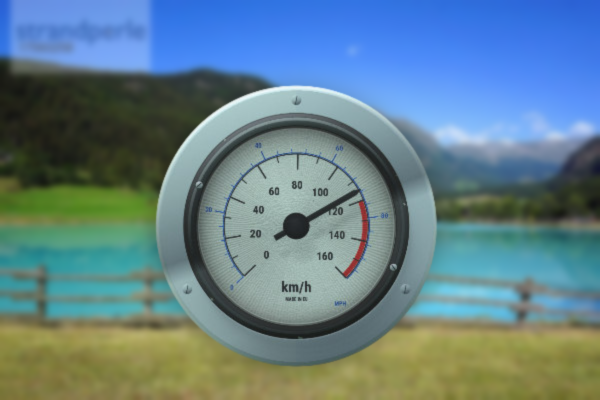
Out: value=115 unit=km/h
